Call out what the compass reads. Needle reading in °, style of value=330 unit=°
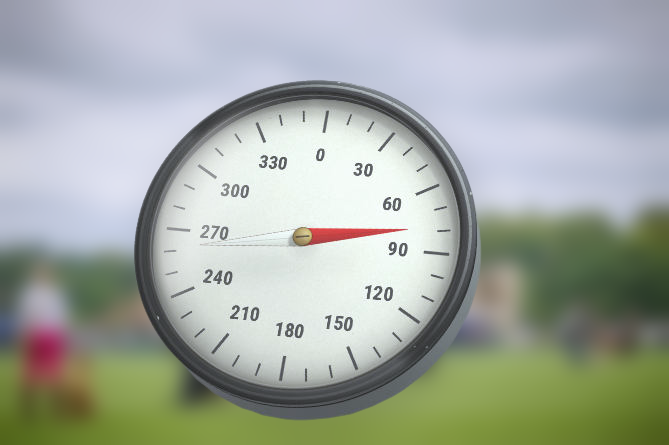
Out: value=80 unit=°
